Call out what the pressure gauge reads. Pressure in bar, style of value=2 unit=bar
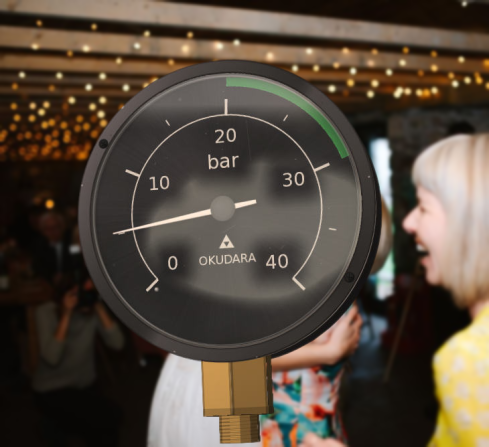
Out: value=5 unit=bar
